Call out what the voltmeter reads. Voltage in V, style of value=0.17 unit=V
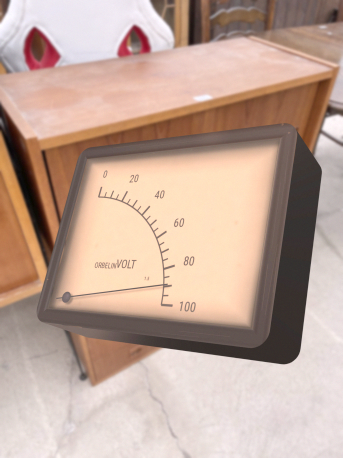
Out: value=90 unit=V
